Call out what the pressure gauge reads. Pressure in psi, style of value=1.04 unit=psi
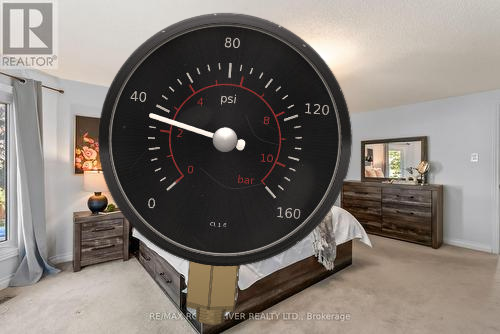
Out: value=35 unit=psi
